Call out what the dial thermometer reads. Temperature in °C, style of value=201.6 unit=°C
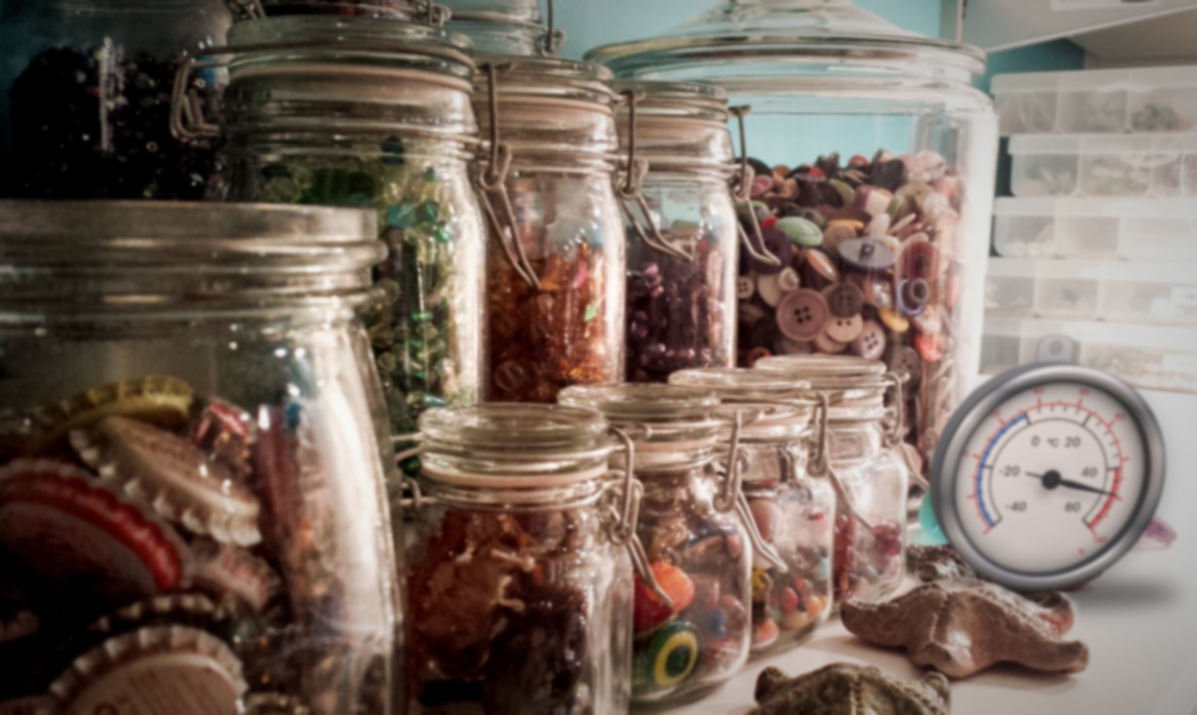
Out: value=48 unit=°C
